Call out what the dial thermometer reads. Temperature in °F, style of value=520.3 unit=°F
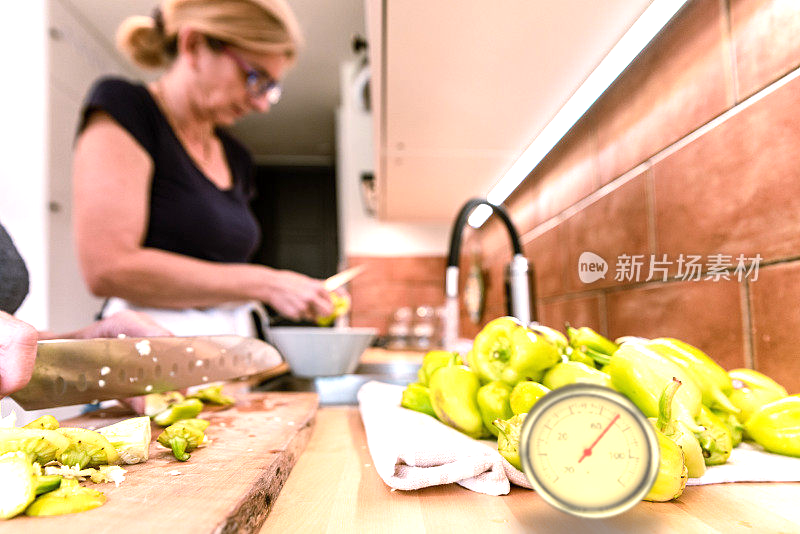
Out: value=70 unit=°F
